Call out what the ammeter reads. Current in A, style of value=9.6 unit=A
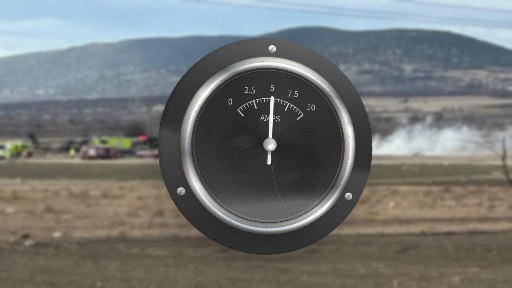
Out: value=5 unit=A
